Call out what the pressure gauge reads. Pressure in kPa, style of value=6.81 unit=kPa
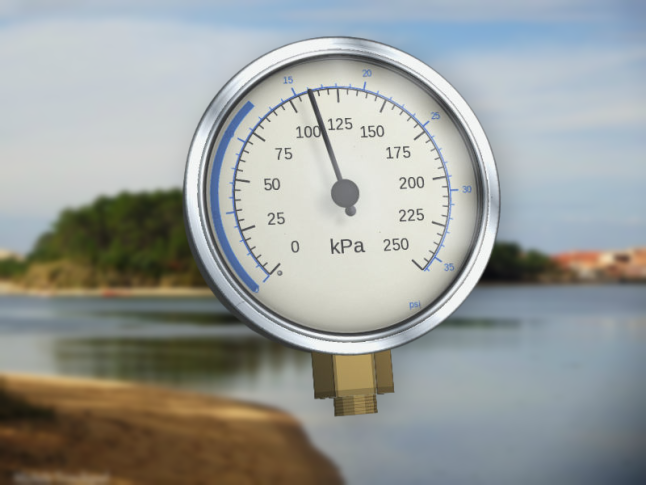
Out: value=110 unit=kPa
